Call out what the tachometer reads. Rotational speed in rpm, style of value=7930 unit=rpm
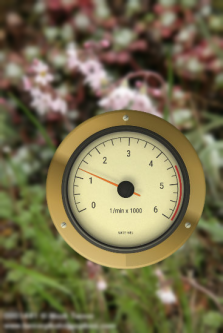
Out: value=1250 unit=rpm
